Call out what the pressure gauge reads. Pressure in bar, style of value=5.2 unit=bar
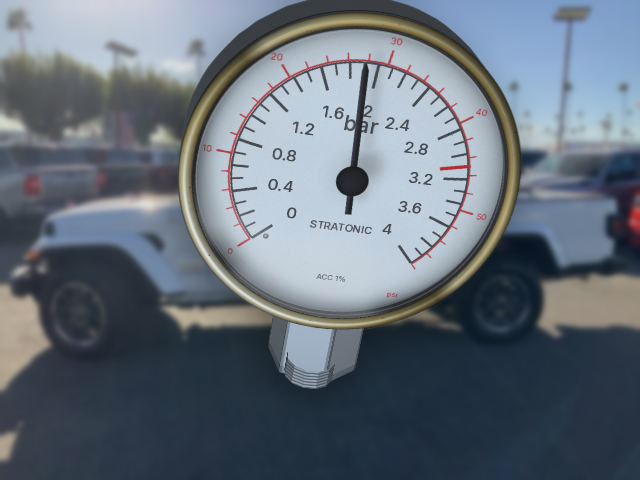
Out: value=1.9 unit=bar
